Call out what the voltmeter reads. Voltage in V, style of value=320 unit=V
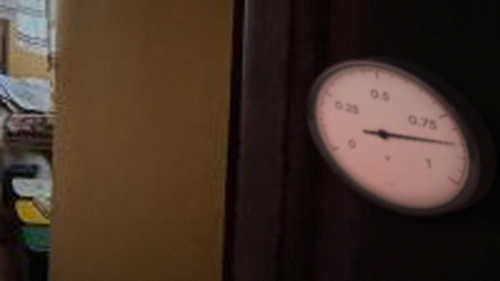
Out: value=0.85 unit=V
